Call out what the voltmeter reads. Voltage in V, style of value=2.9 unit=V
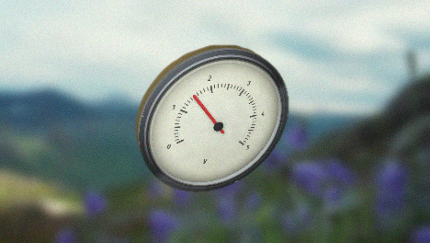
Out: value=1.5 unit=V
